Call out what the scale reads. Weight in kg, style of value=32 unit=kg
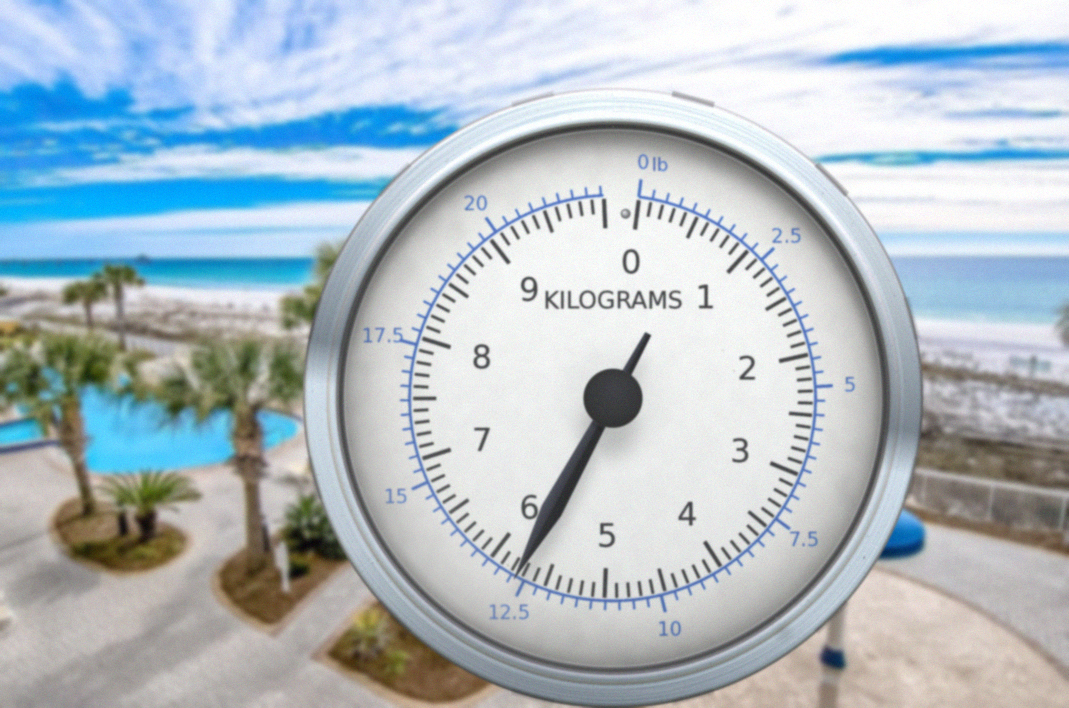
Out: value=5.75 unit=kg
